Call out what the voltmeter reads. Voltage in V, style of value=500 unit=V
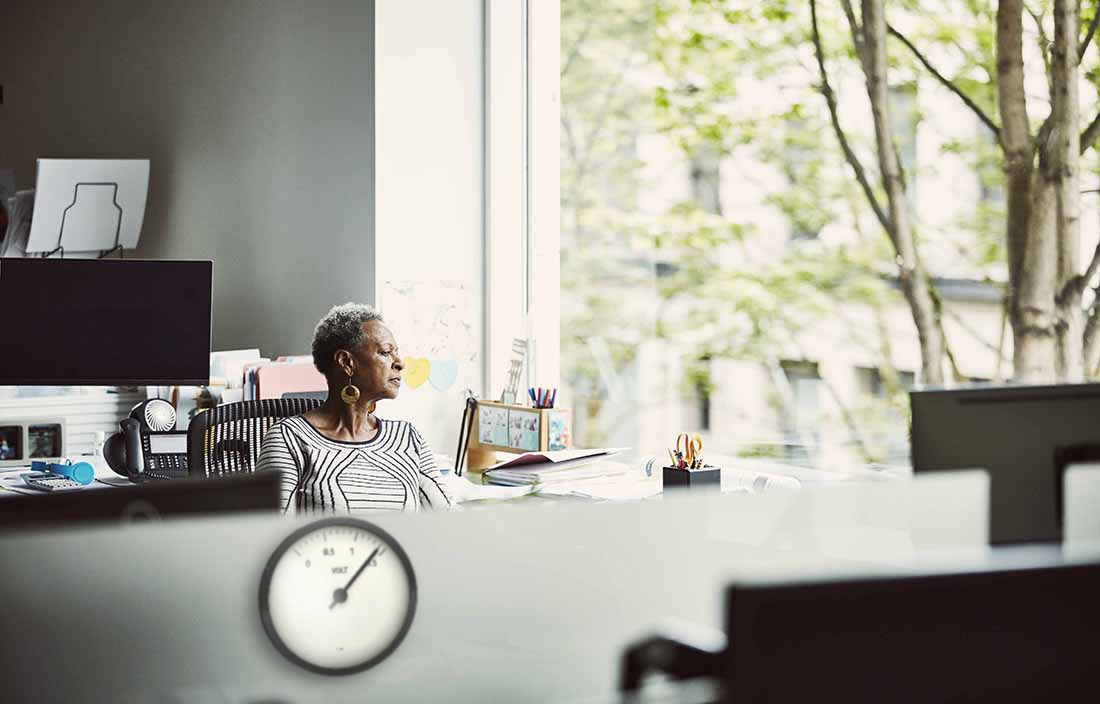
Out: value=1.4 unit=V
